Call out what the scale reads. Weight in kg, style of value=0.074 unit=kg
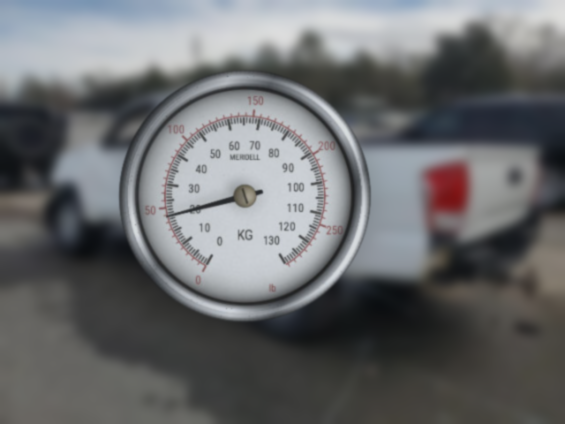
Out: value=20 unit=kg
